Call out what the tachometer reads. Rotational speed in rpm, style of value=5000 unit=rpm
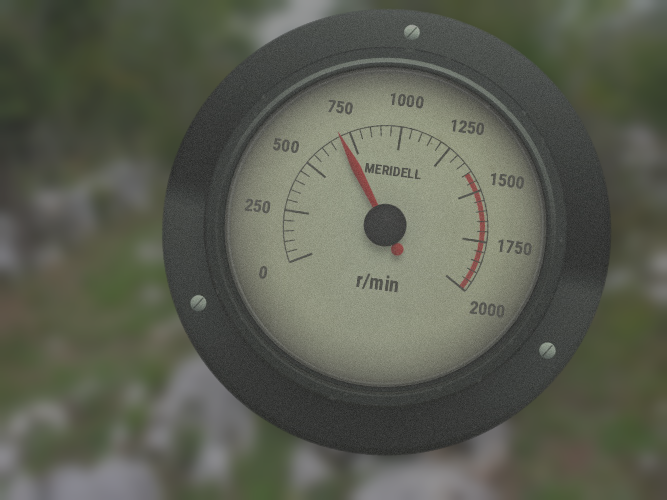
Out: value=700 unit=rpm
